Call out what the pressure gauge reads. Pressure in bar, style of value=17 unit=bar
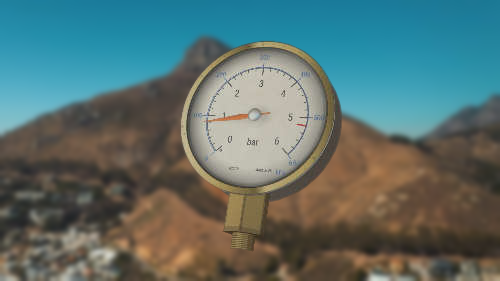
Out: value=0.8 unit=bar
